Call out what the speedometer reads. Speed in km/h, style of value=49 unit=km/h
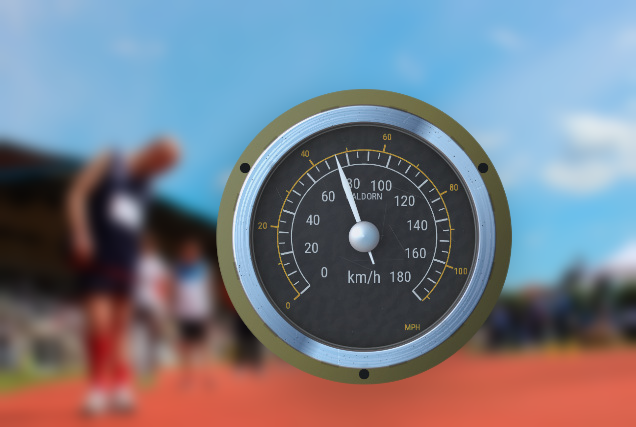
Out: value=75 unit=km/h
